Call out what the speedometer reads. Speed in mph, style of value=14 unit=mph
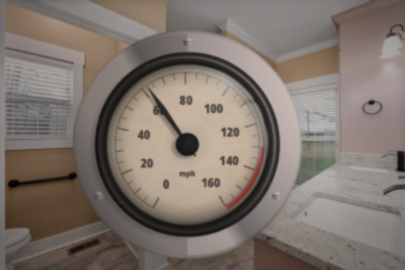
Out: value=62.5 unit=mph
